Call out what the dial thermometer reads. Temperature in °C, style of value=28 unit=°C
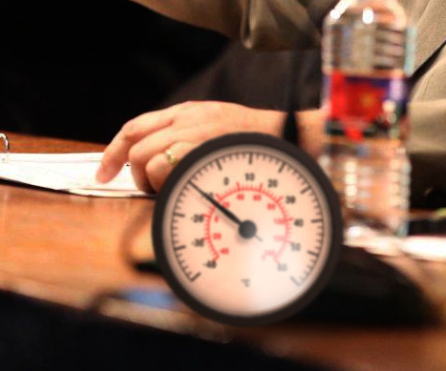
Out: value=-10 unit=°C
